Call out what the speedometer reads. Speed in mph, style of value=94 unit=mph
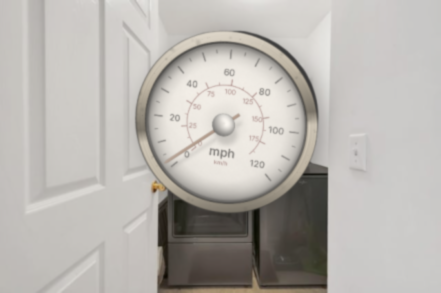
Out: value=2.5 unit=mph
